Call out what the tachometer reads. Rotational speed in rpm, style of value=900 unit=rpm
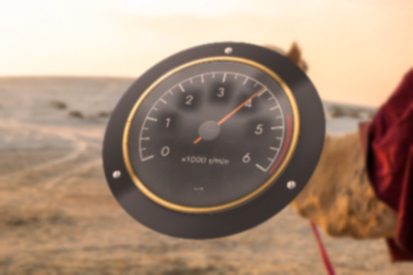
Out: value=4000 unit=rpm
